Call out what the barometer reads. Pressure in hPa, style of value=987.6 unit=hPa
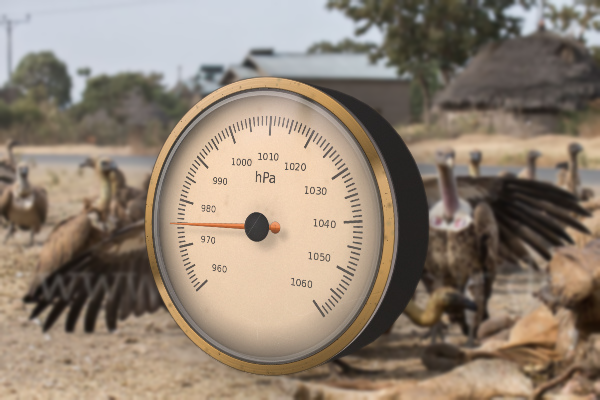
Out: value=975 unit=hPa
